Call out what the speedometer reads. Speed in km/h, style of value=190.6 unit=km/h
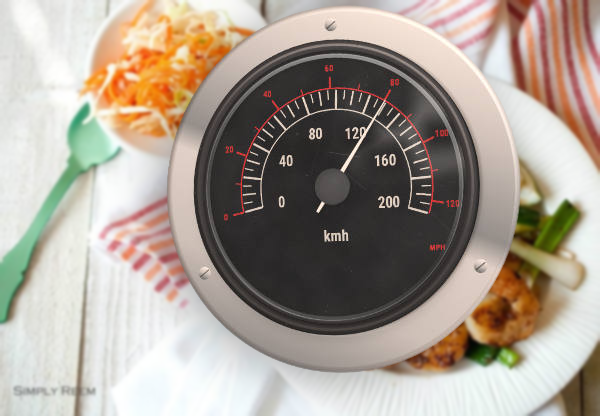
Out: value=130 unit=km/h
